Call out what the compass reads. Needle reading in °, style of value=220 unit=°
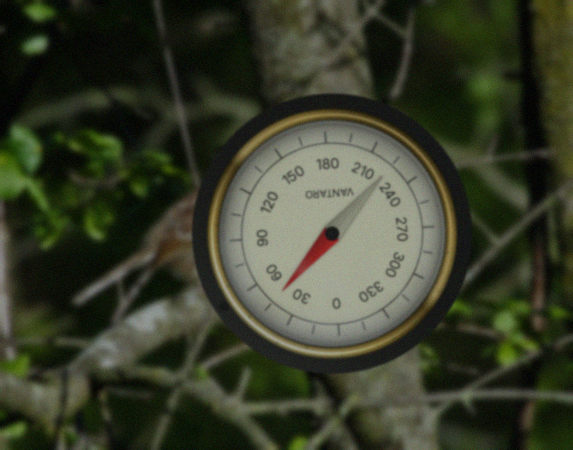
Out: value=45 unit=°
